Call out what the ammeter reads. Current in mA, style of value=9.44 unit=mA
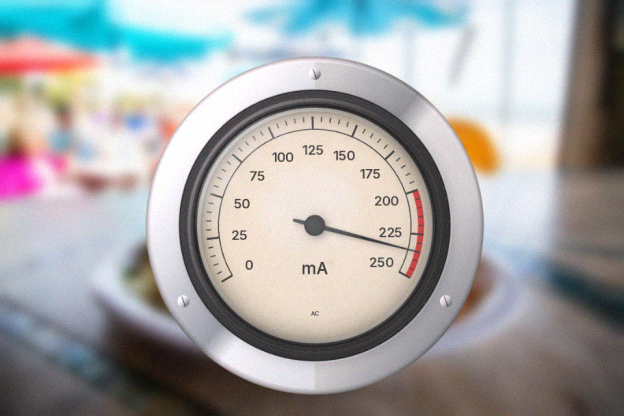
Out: value=235 unit=mA
